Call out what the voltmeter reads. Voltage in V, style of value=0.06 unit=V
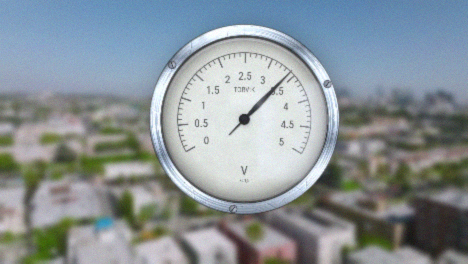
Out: value=3.4 unit=V
